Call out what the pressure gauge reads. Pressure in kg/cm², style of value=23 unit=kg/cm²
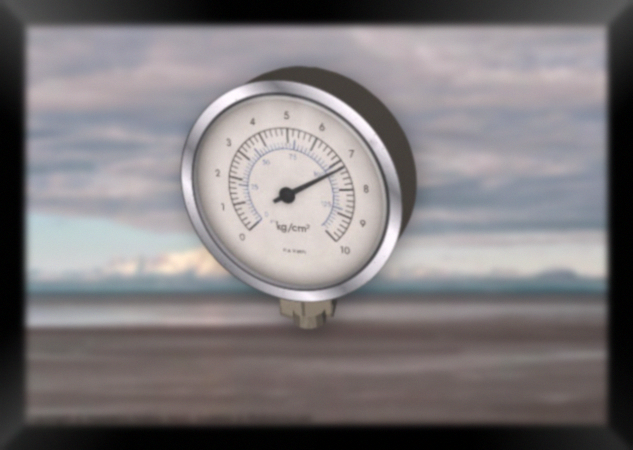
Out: value=7.2 unit=kg/cm²
